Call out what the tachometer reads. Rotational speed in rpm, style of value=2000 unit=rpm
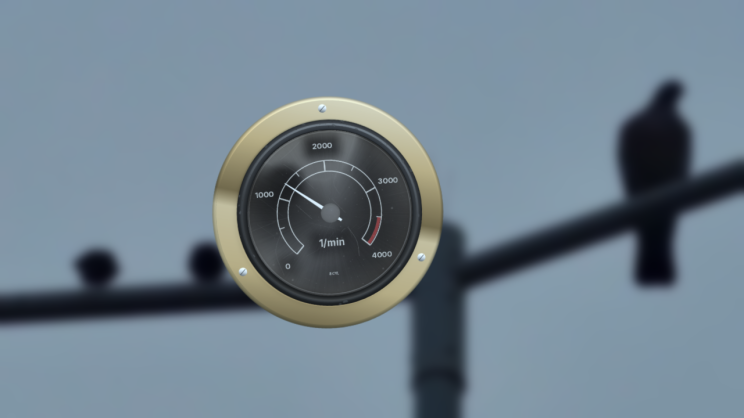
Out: value=1250 unit=rpm
